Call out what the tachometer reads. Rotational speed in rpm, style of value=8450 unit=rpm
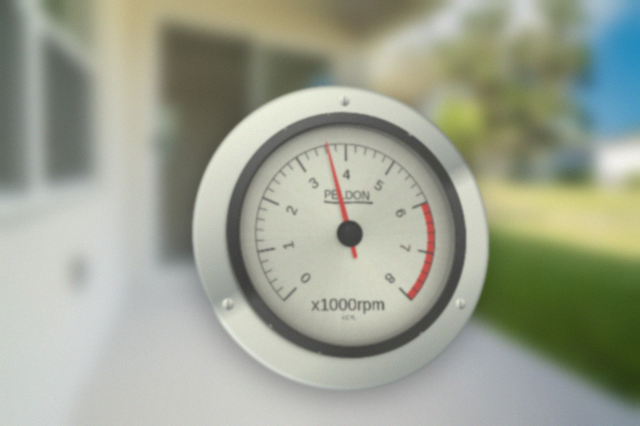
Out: value=3600 unit=rpm
